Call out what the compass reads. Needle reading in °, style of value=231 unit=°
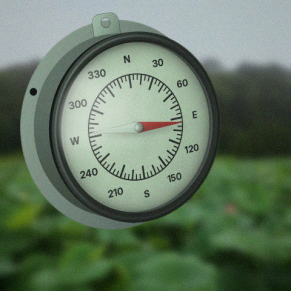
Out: value=95 unit=°
